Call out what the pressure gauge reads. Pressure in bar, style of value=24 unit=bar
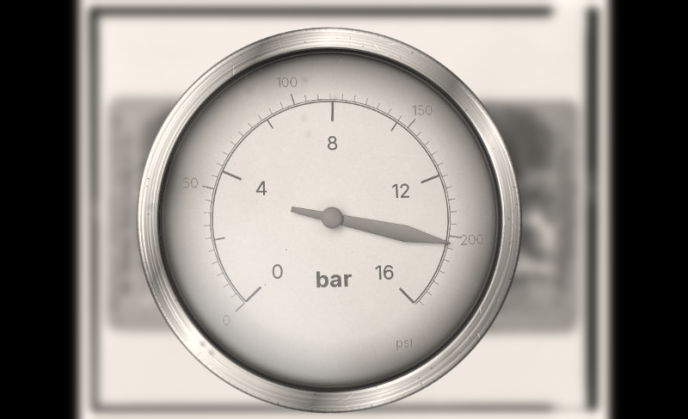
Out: value=14 unit=bar
